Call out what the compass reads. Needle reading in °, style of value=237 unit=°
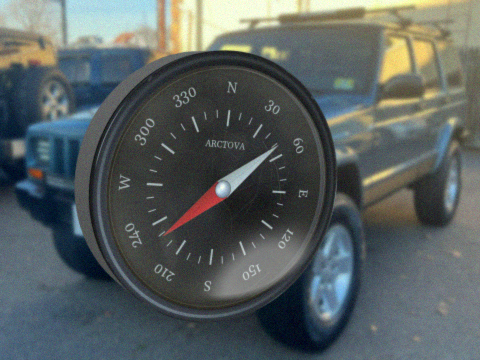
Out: value=230 unit=°
